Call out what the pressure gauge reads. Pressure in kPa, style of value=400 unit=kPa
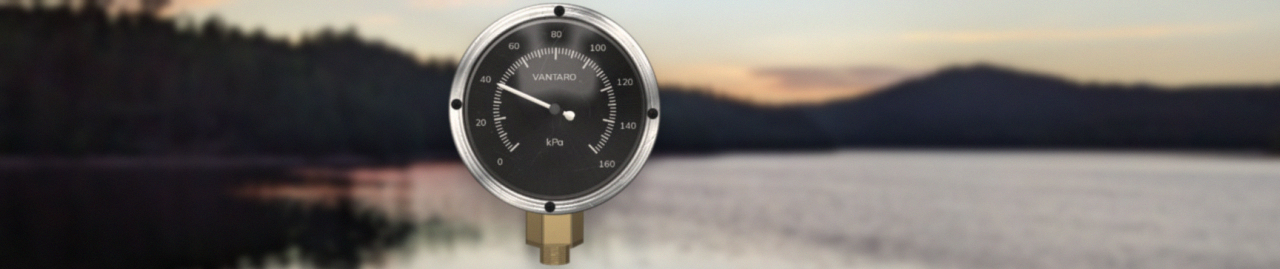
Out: value=40 unit=kPa
